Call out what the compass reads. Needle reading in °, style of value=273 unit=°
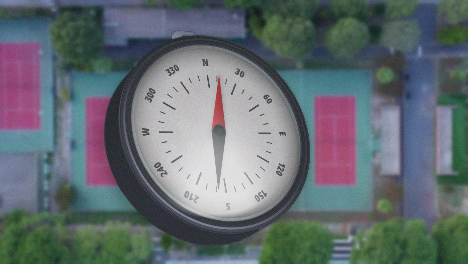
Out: value=10 unit=°
